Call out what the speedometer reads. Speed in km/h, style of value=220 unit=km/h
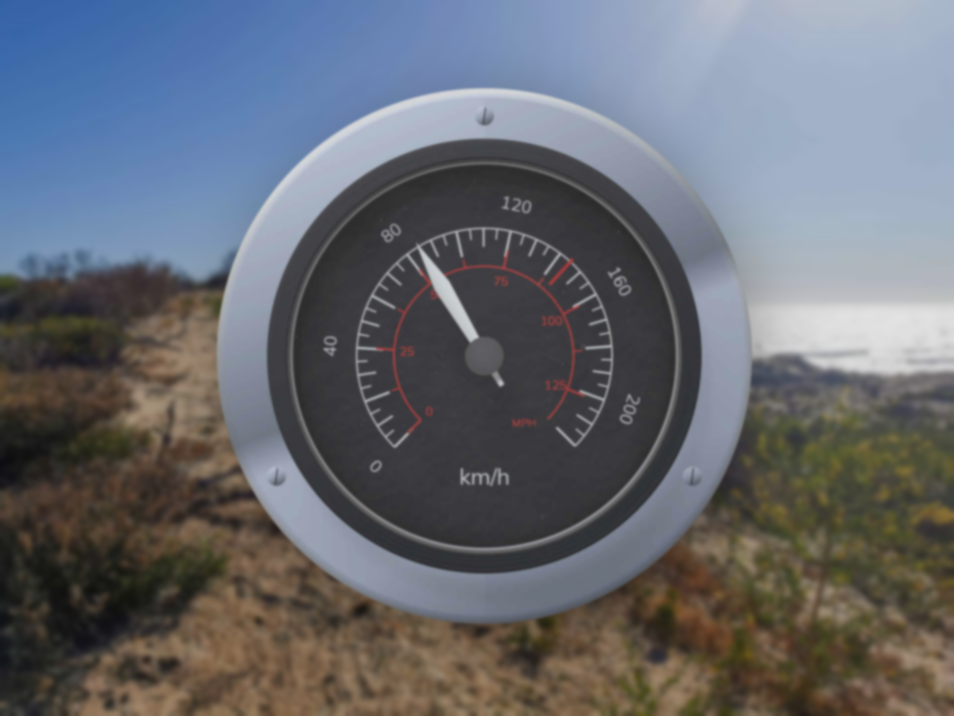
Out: value=85 unit=km/h
